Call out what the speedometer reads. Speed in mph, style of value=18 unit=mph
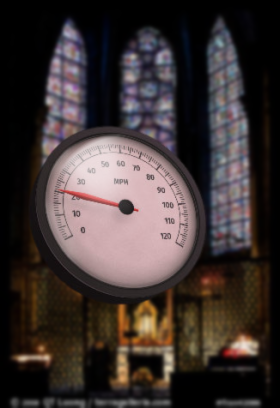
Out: value=20 unit=mph
